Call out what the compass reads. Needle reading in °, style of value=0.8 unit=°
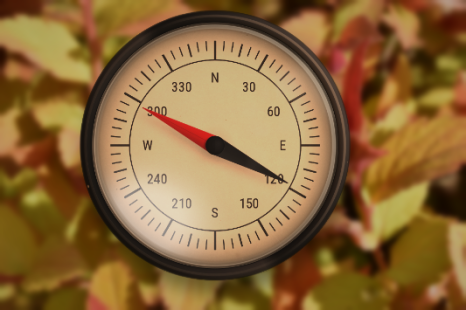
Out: value=297.5 unit=°
